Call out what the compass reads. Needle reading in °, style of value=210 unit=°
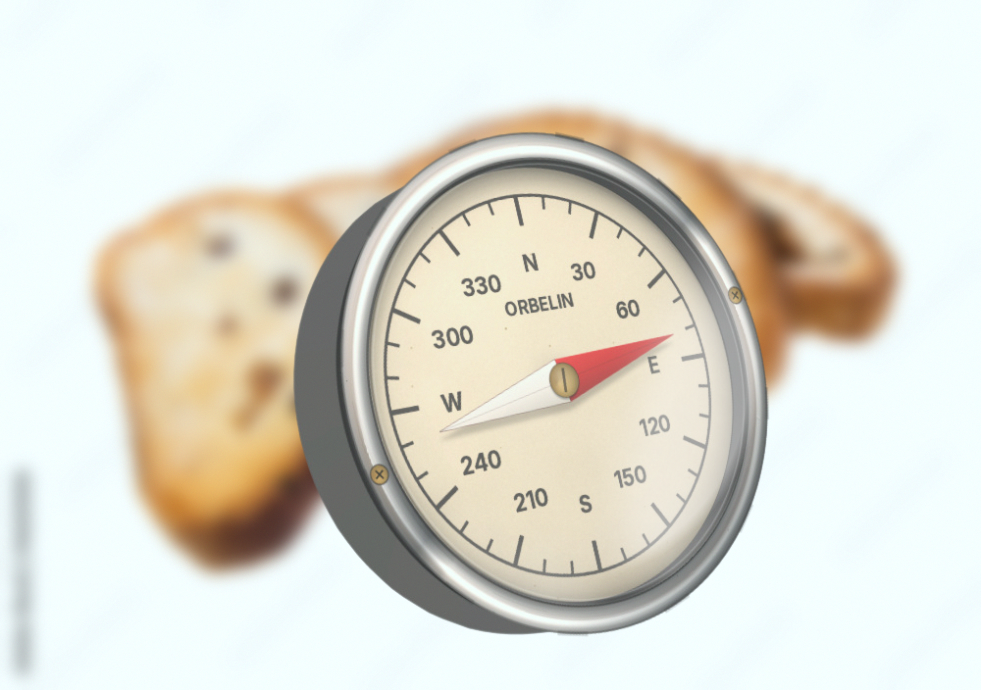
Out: value=80 unit=°
